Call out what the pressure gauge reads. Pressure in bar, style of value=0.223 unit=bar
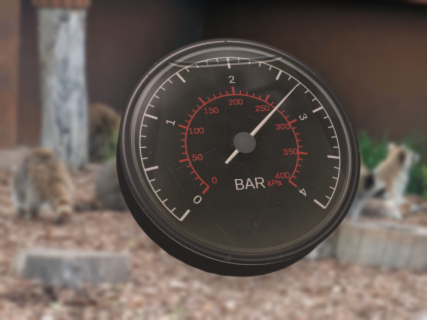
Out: value=2.7 unit=bar
